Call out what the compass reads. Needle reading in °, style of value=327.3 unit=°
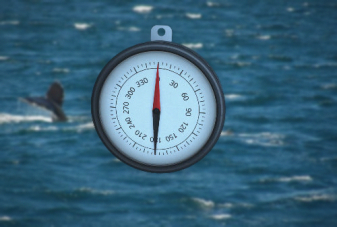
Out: value=0 unit=°
